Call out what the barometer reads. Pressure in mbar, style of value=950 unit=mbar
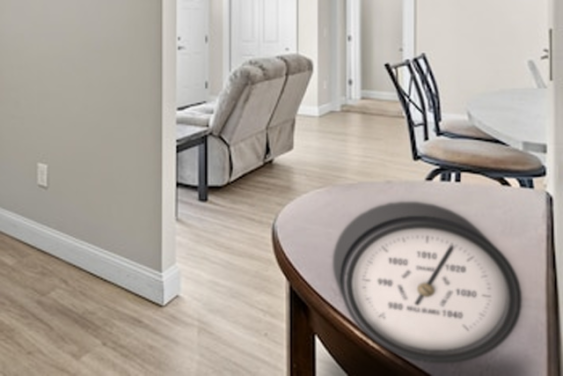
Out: value=1015 unit=mbar
